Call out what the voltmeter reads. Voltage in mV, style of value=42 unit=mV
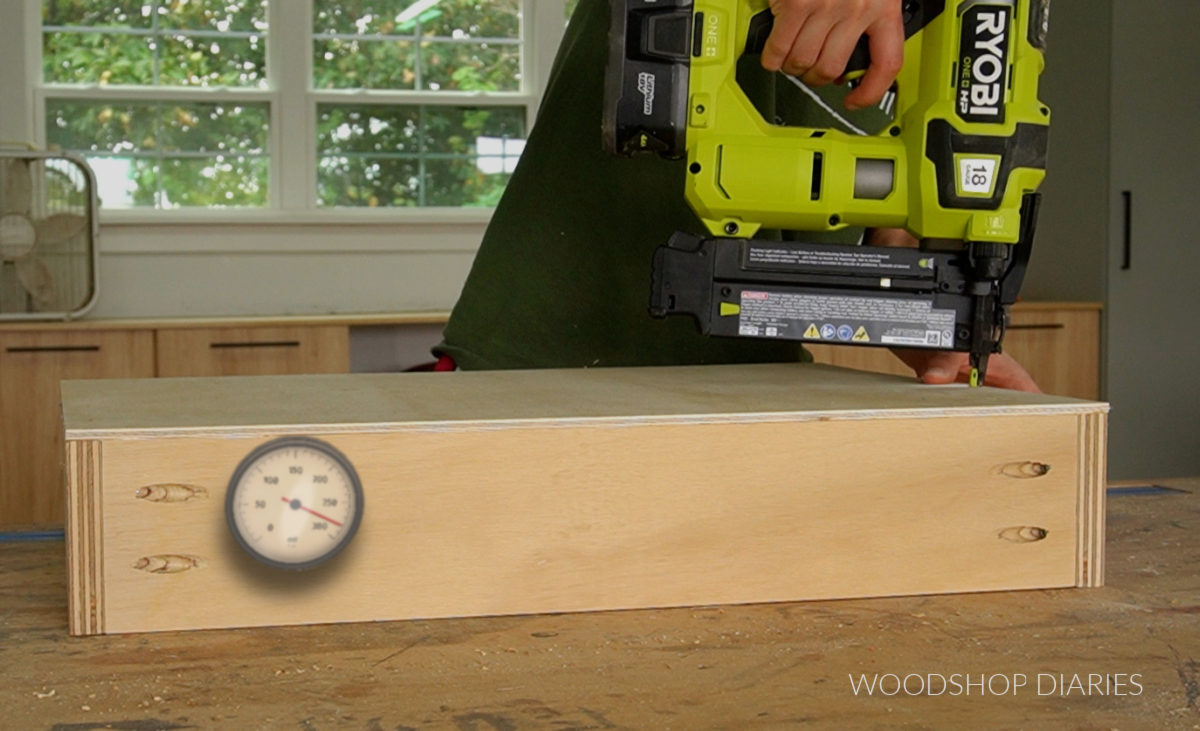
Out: value=280 unit=mV
